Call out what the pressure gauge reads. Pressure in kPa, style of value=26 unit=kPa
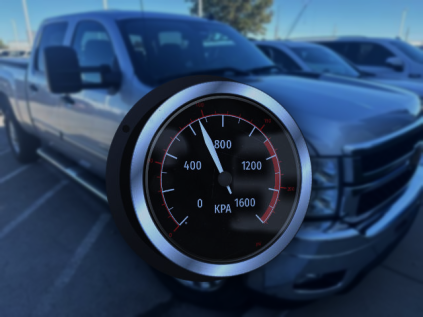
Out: value=650 unit=kPa
